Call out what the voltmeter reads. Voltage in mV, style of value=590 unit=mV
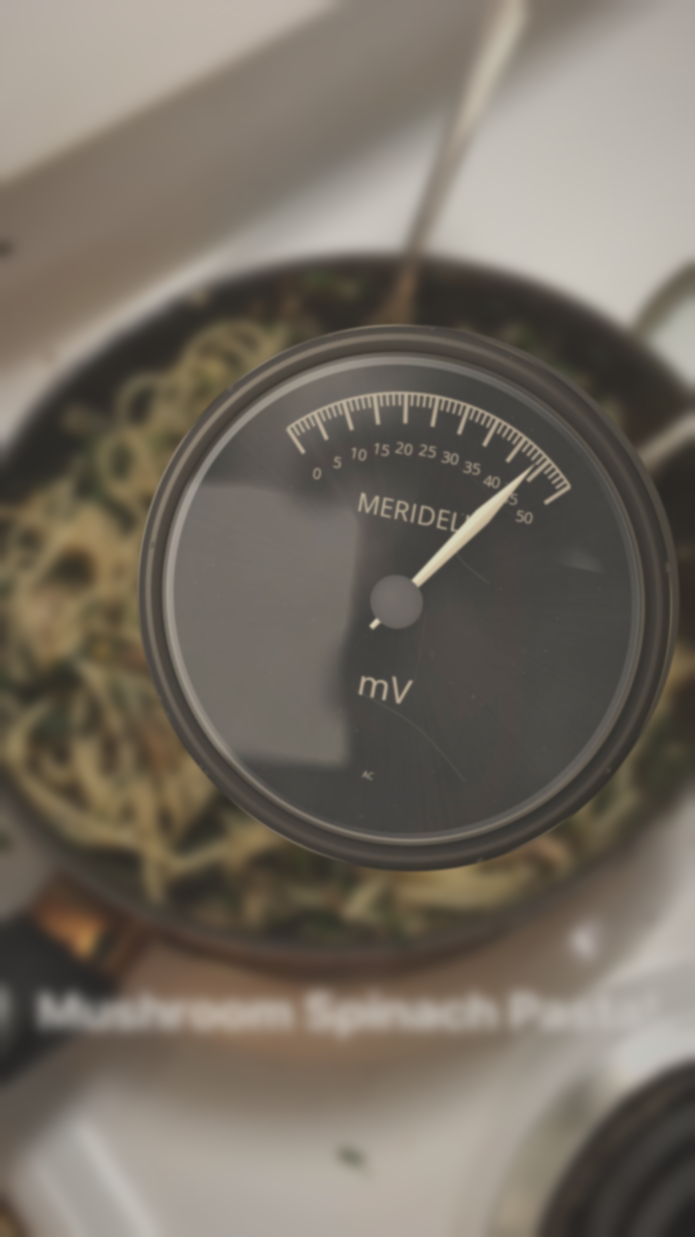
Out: value=44 unit=mV
